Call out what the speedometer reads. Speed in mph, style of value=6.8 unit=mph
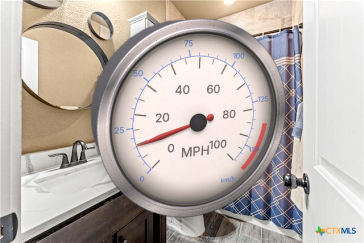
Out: value=10 unit=mph
